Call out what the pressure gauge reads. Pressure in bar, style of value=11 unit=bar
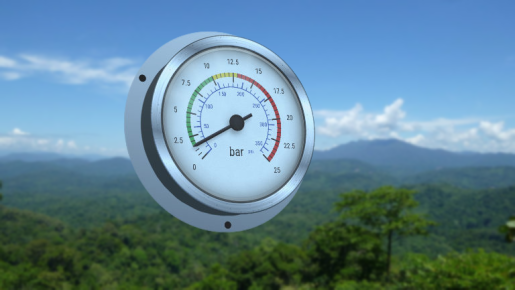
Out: value=1.5 unit=bar
